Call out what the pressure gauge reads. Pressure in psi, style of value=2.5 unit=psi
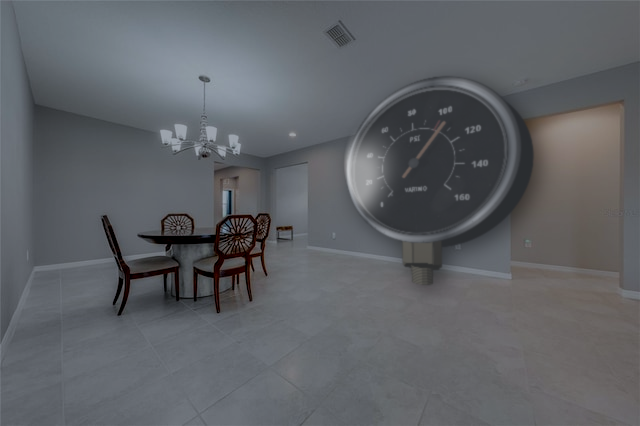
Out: value=105 unit=psi
